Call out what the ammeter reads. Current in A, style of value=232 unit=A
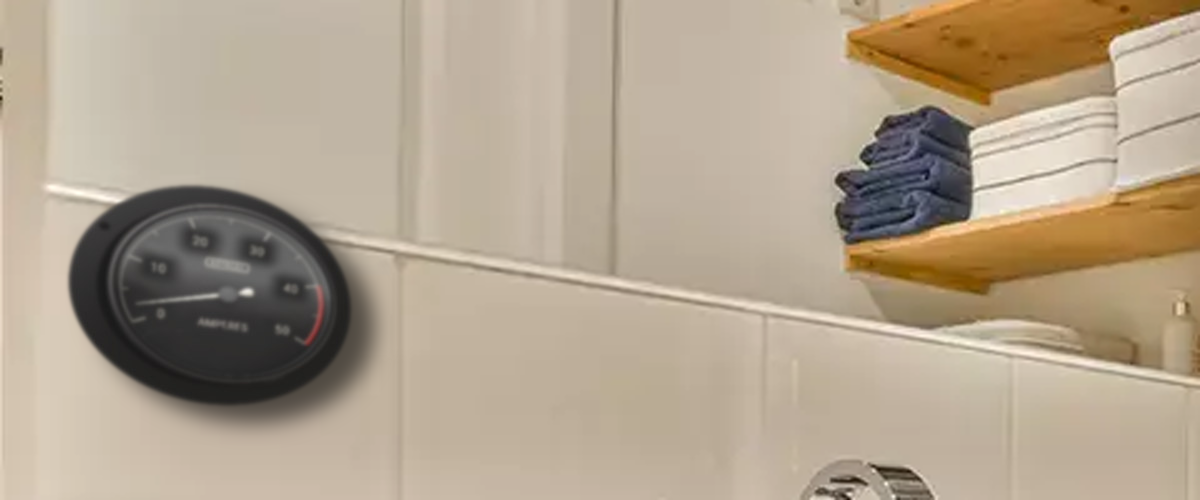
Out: value=2.5 unit=A
